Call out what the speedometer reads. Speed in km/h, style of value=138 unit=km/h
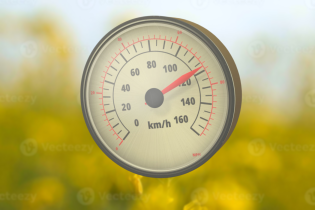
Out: value=117.5 unit=km/h
